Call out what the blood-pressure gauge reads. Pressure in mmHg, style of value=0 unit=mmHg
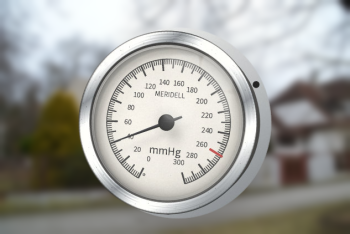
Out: value=40 unit=mmHg
